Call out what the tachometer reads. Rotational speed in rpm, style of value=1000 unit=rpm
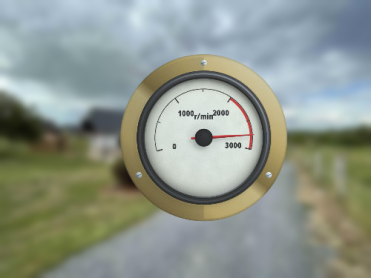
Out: value=2750 unit=rpm
